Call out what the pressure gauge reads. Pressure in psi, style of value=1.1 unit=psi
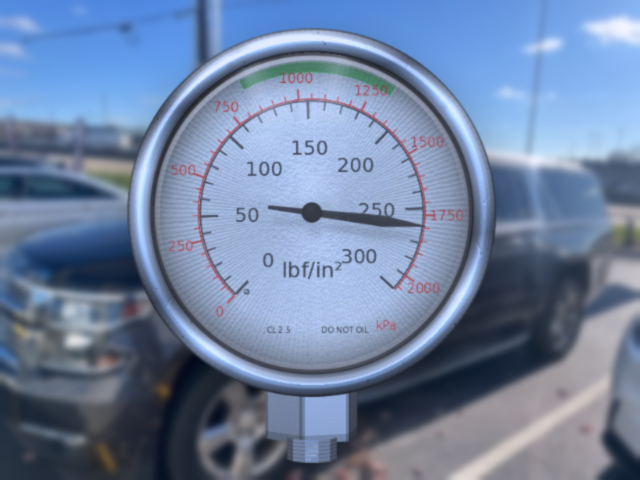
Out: value=260 unit=psi
